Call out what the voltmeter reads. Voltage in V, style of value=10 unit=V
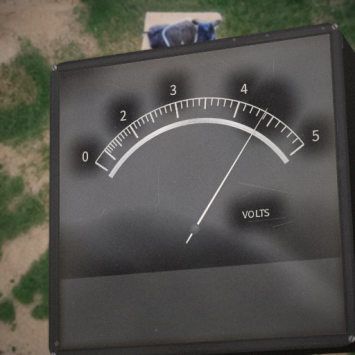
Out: value=4.4 unit=V
